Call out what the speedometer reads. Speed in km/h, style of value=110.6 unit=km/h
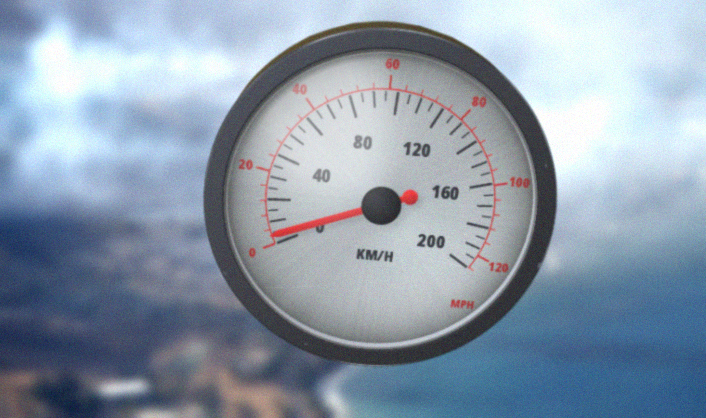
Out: value=5 unit=km/h
